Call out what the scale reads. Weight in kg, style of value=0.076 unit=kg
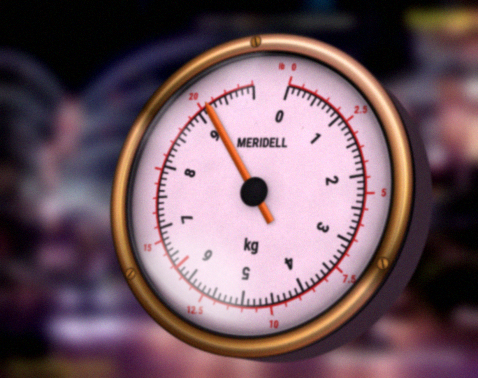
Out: value=9.2 unit=kg
